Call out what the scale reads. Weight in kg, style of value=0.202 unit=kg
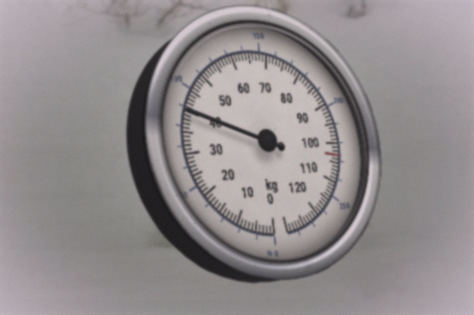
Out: value=40 unit=kg
